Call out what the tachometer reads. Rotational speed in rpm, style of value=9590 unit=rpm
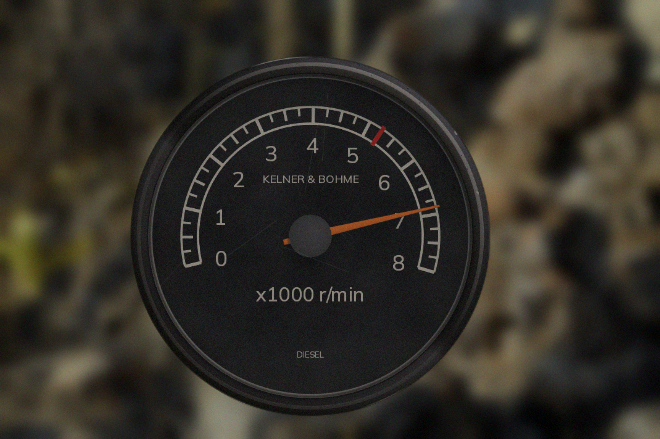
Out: value=6875 unit=rpm
